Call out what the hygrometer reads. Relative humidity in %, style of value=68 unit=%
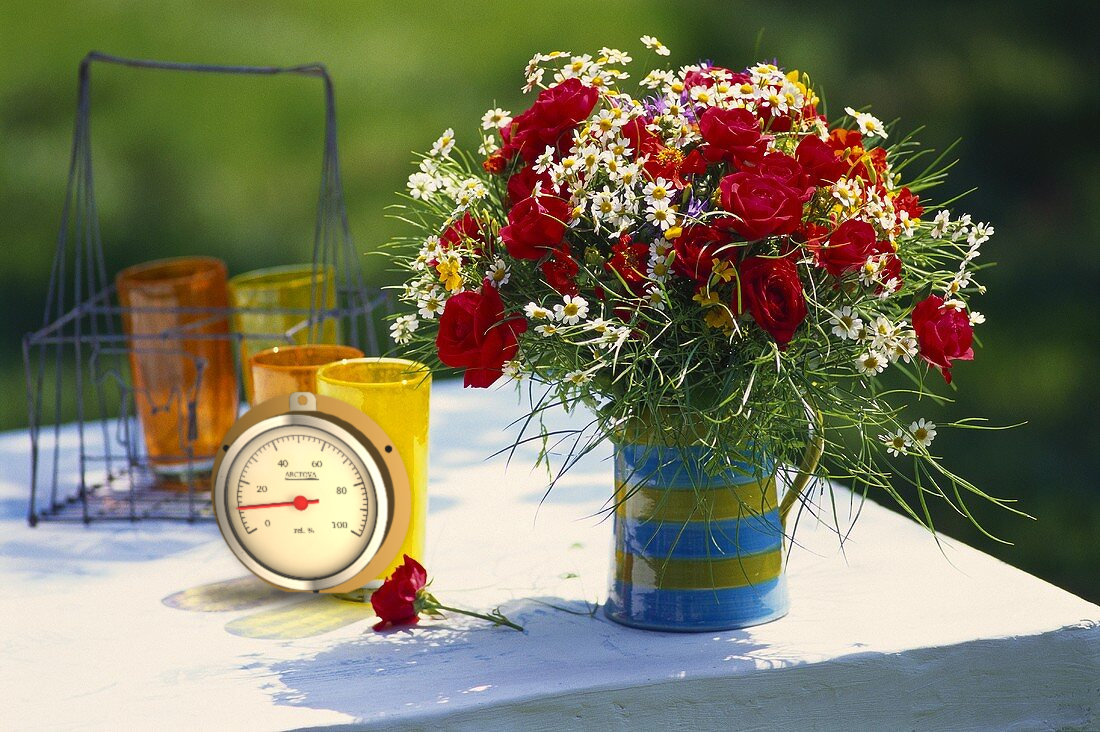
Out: value=10 unit=%
